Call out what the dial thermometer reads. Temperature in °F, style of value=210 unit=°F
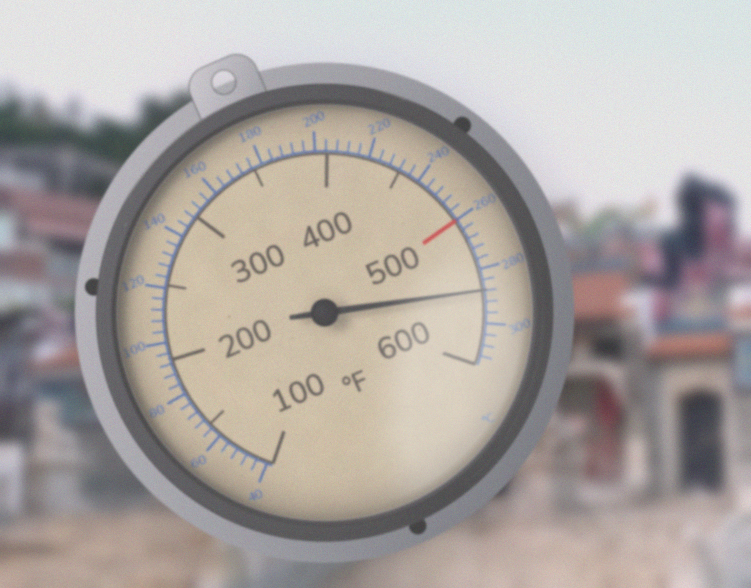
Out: value=550 unit=°F
